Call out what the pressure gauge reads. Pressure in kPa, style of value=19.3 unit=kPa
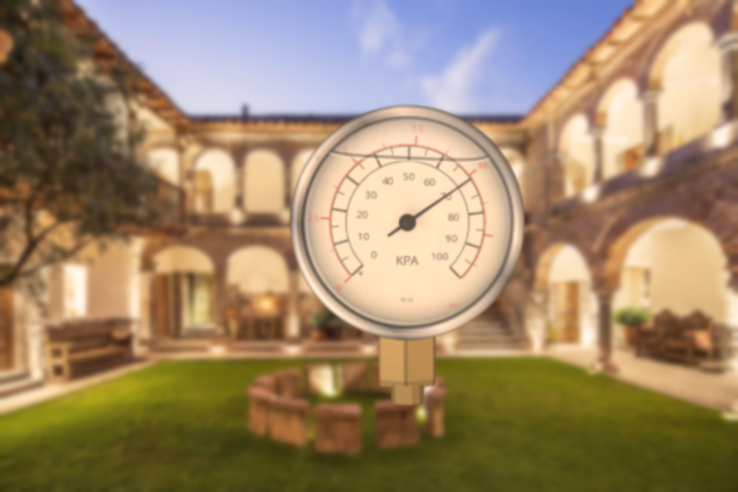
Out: value=70 unit=kPa
